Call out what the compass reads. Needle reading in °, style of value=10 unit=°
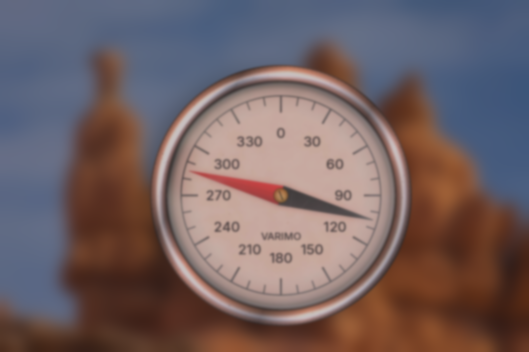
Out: value=285 unit=°
